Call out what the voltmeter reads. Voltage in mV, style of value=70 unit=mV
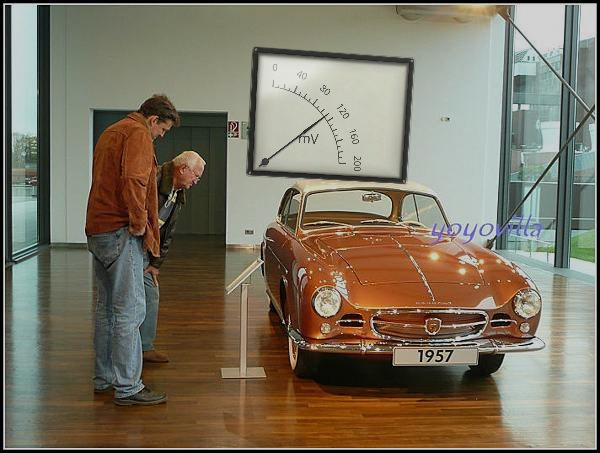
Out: value=110 unit=mV
